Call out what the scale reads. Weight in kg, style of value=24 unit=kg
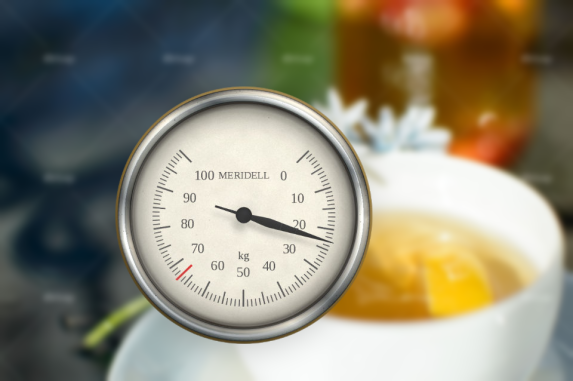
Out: value=23 unit=kg
